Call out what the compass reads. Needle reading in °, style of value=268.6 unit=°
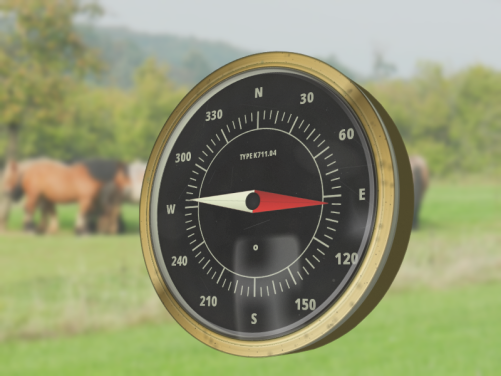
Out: value=95 unit=°
